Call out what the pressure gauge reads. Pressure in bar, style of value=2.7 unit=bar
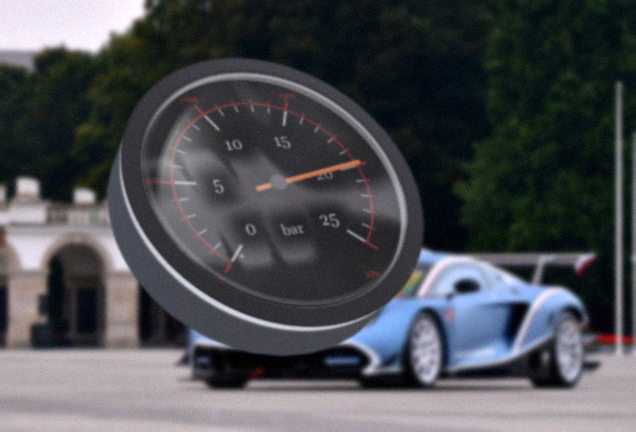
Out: value=20 unit=bar
